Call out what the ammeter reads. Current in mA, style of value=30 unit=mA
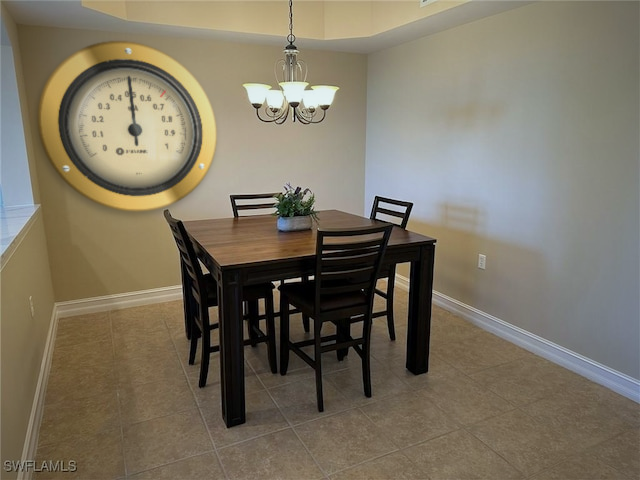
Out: value=0.5 unit=mA
